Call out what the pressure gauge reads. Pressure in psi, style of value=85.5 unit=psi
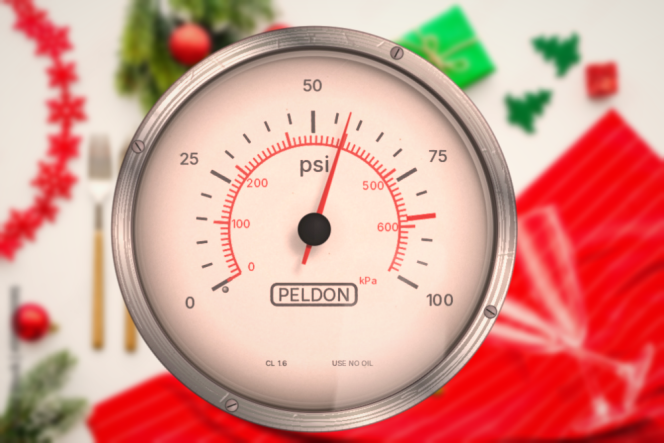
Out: value=57.5 unit=psi
